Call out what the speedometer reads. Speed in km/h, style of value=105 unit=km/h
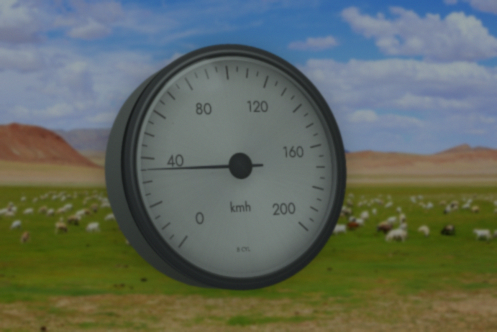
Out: value=35 unit=km/h
